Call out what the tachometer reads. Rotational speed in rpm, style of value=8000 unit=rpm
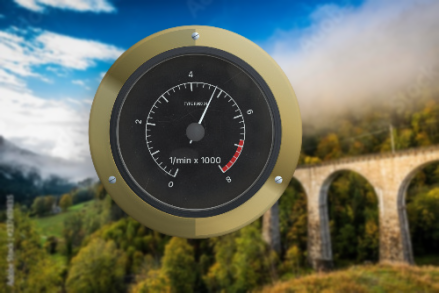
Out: value=4800 unit=rpm
